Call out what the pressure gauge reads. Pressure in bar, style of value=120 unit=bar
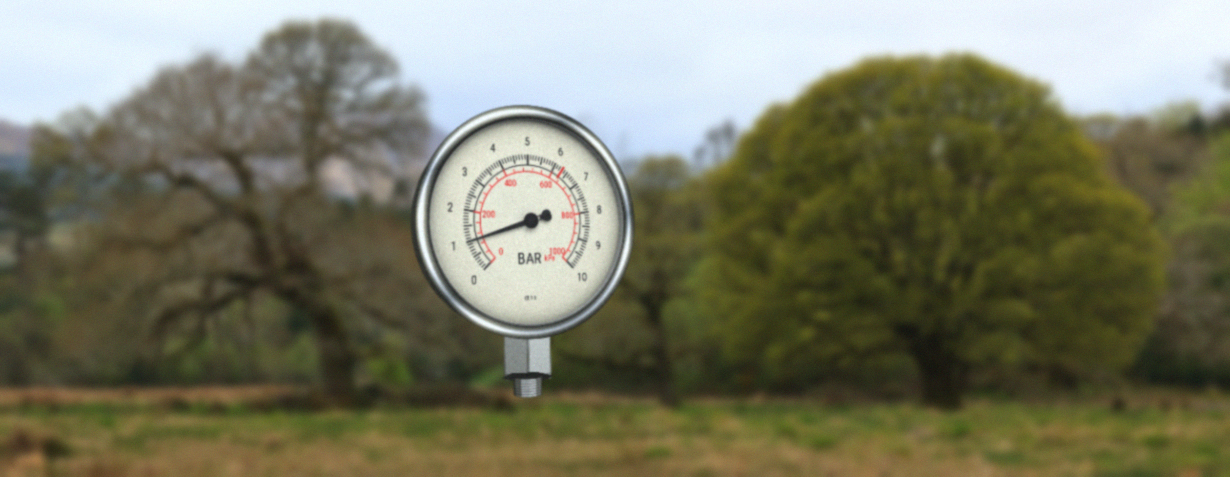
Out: value=1 unit=bar
